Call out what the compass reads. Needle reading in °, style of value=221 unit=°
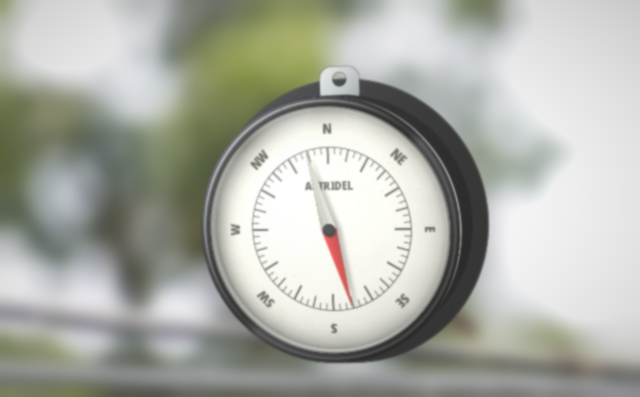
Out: value=165 unit=°
